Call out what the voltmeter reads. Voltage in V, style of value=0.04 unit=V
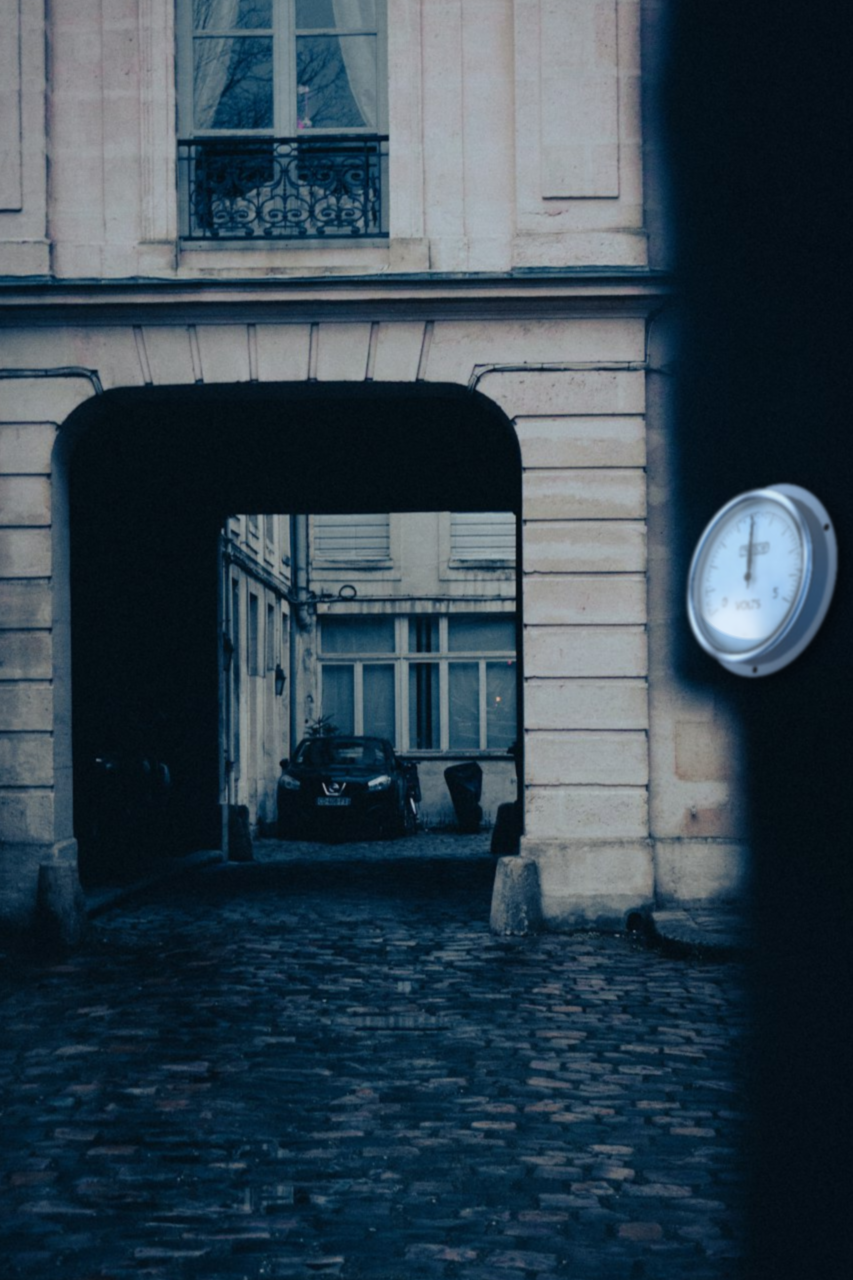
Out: value=2.5 unit=V
